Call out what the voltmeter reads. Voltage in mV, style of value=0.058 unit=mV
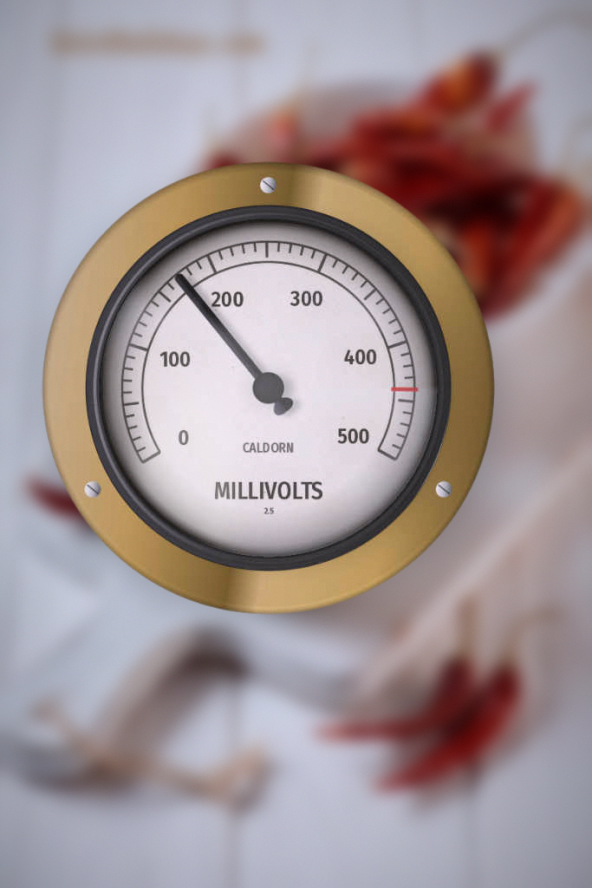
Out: value=170 unit=mV
